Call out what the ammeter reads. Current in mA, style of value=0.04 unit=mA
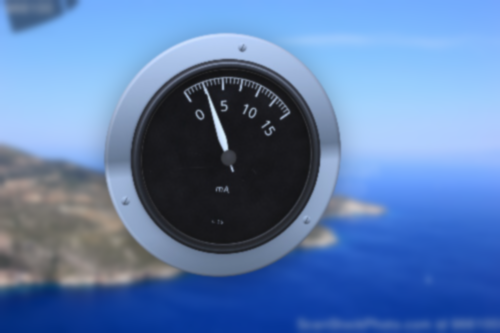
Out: value=2.5 unit=mA
